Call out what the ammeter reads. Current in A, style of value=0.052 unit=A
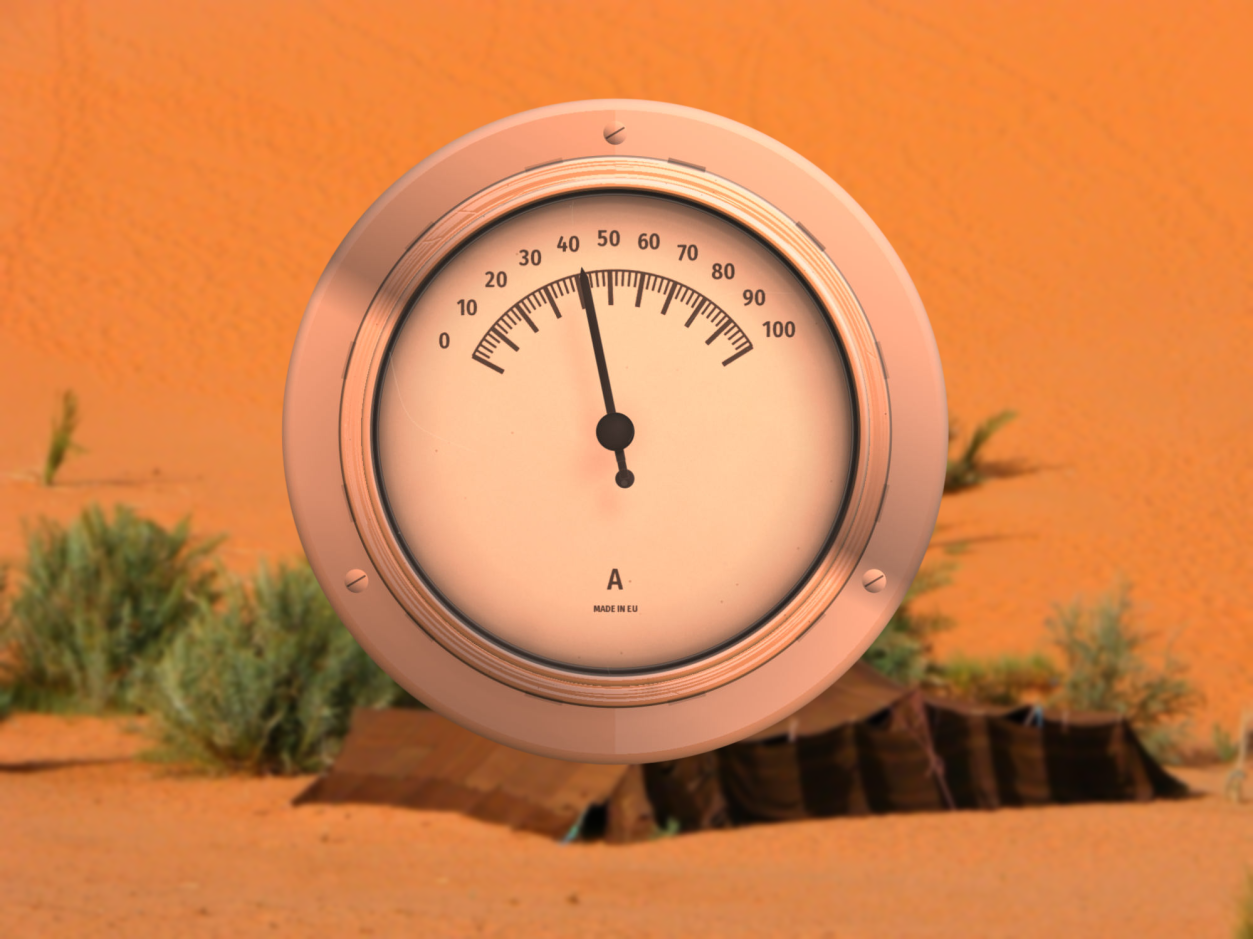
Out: value=42 unit=A
